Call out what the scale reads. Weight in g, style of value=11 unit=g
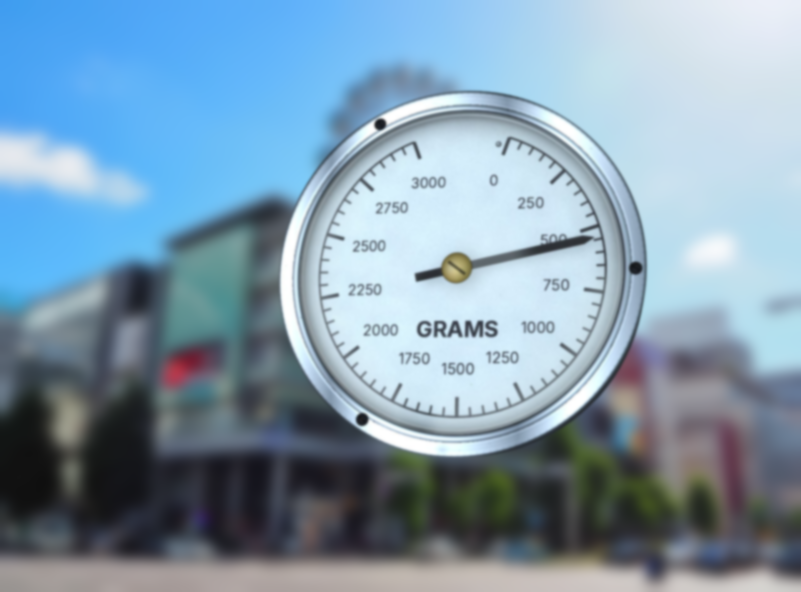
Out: value=550 unit=g
